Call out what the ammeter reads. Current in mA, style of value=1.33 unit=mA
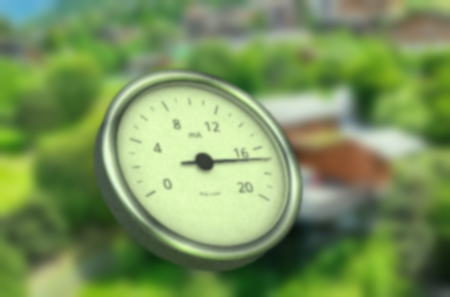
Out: value=17 unit=mA
